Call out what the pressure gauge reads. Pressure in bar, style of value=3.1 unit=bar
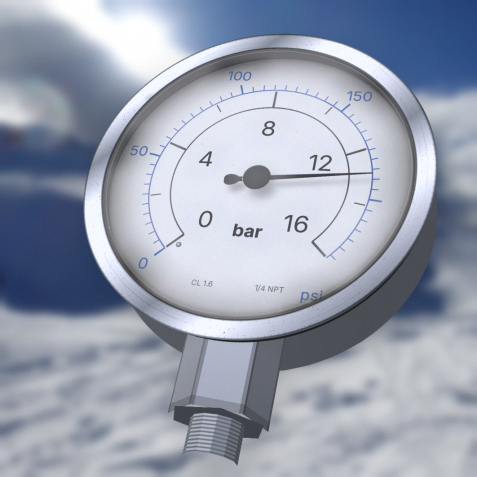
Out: value=13 unit=bar
